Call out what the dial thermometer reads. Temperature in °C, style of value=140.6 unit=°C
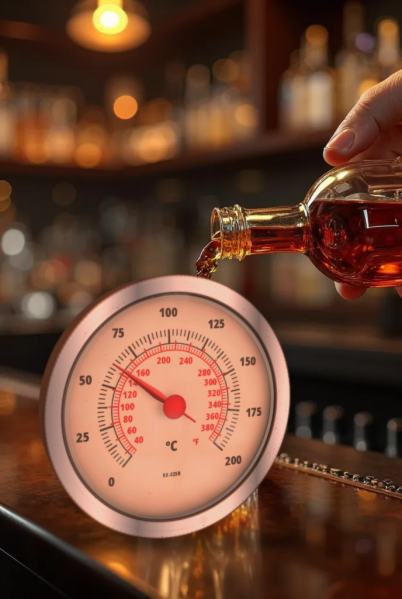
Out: value=62.5 unit=°C
